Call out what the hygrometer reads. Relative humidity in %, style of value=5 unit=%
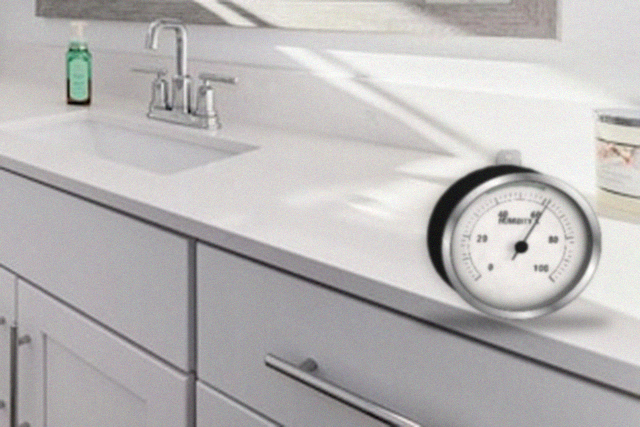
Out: value=60 unit=%
